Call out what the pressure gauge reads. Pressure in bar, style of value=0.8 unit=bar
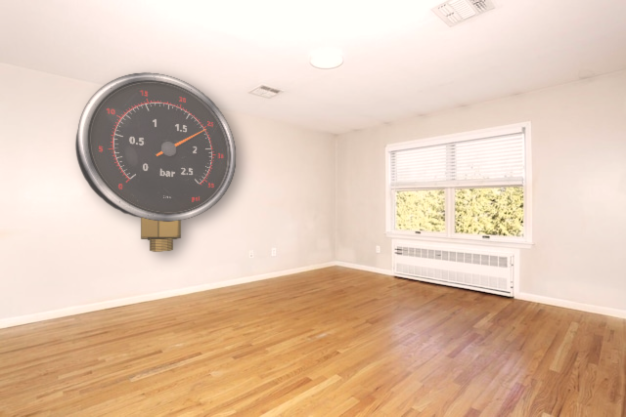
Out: value=1.75 unit=bar
